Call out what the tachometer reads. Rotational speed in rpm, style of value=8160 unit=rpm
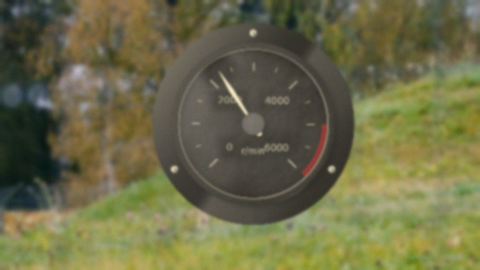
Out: value=2250 unit=rpm
